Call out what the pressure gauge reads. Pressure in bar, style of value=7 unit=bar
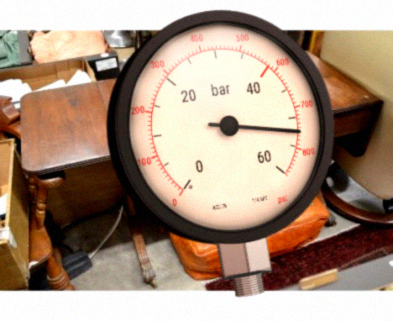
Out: value=52.5 unit=bar
